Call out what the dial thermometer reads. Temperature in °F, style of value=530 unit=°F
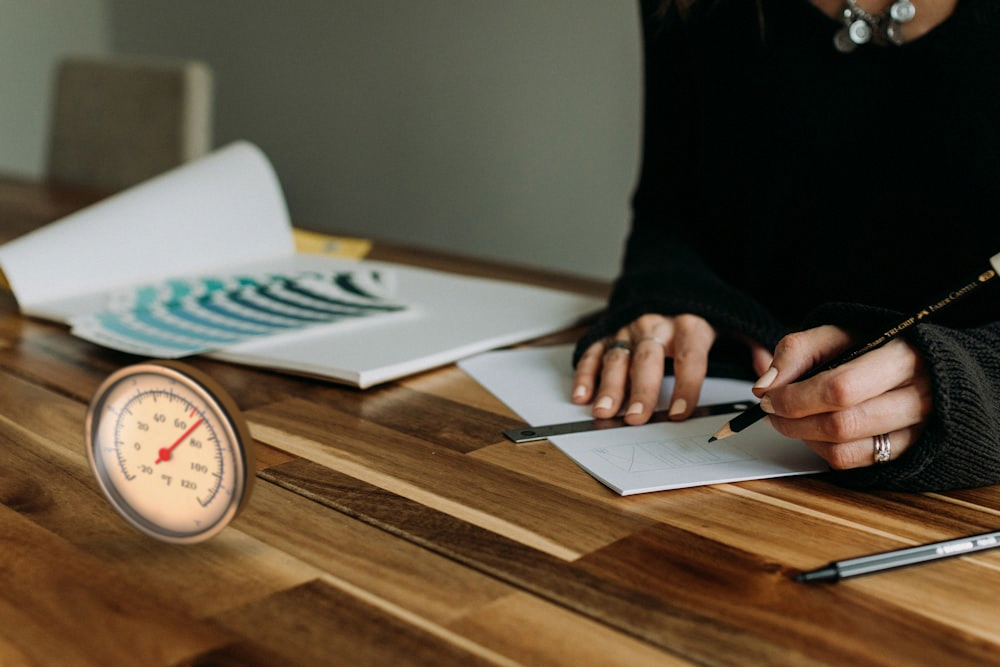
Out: value=70 unit=°F
